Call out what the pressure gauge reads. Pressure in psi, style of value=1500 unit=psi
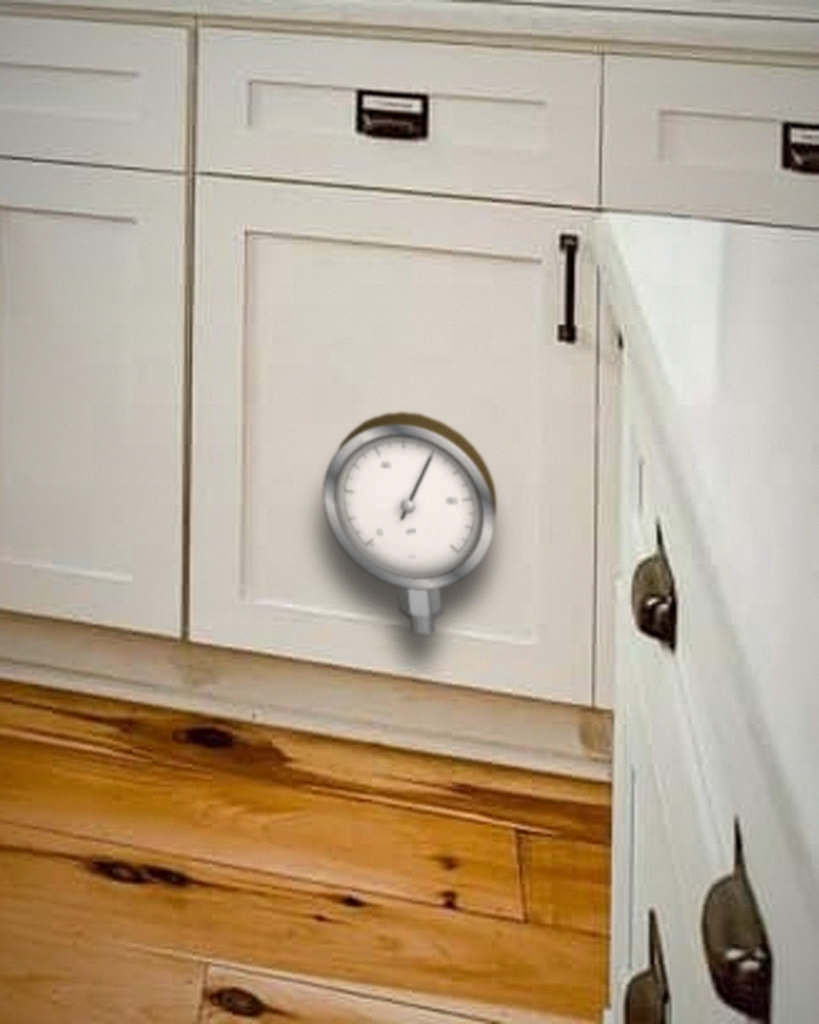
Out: value=60 unit=psi
